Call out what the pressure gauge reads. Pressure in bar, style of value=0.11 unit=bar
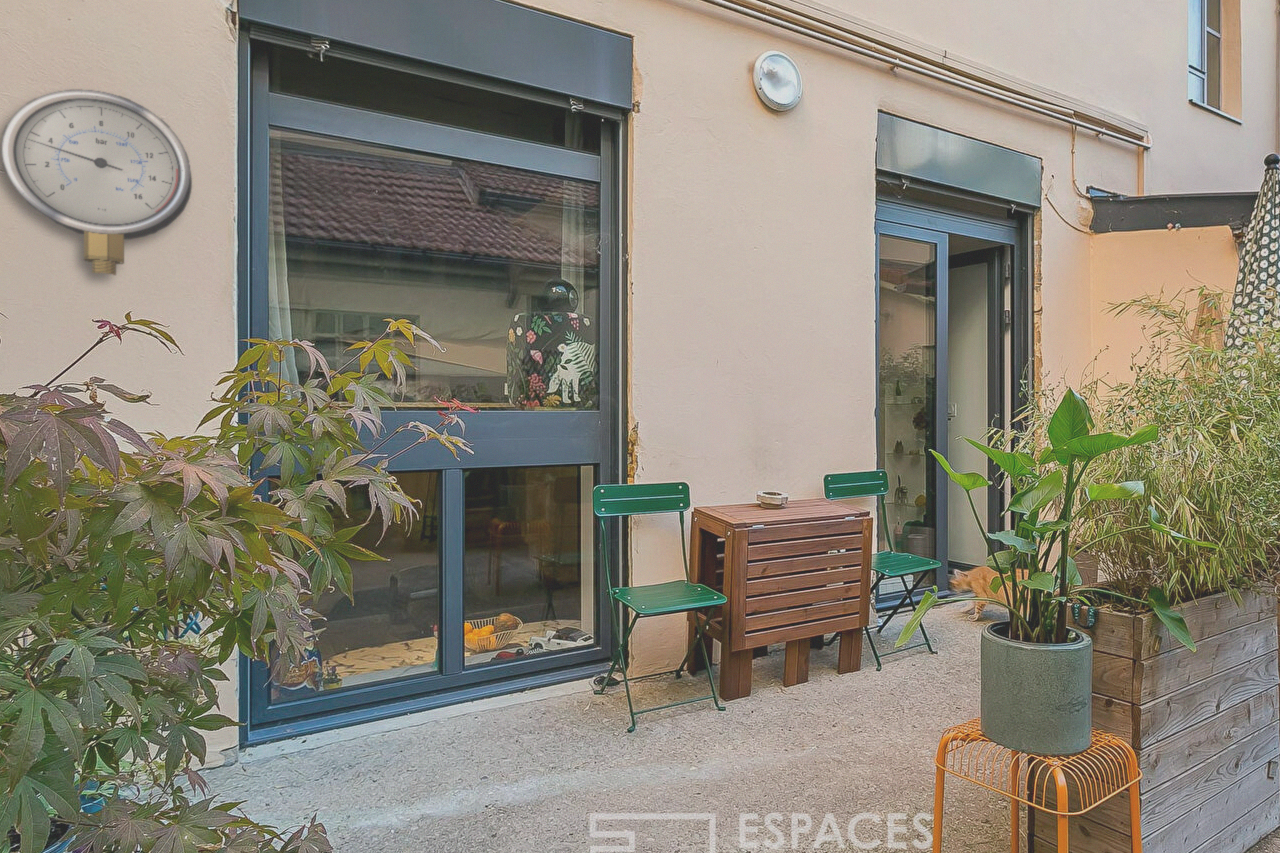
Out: value=3.5 unit=bar
